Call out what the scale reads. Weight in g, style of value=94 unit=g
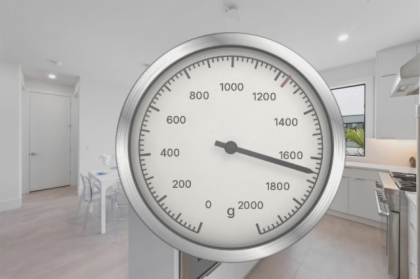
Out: value=1660 unit=g
